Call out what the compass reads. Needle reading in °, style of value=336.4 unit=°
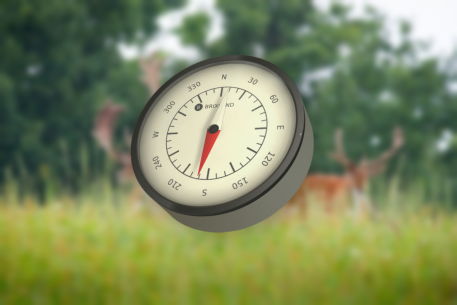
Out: value=190 unit=°
